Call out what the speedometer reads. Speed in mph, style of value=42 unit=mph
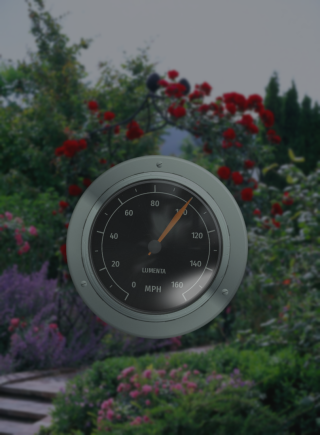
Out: value=100 unit=mph
